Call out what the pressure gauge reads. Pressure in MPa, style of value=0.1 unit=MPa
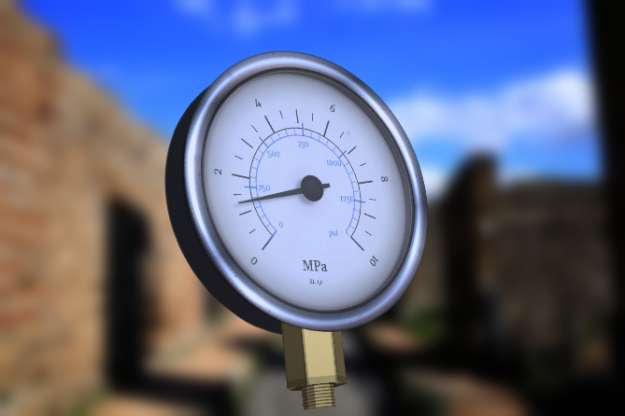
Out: value=1.25 unit=MPa
